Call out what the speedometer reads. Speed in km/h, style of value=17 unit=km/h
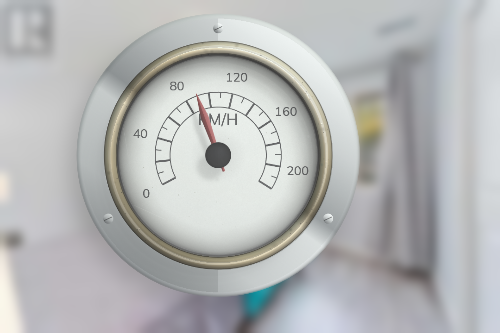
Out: value=90 unit=km/h
